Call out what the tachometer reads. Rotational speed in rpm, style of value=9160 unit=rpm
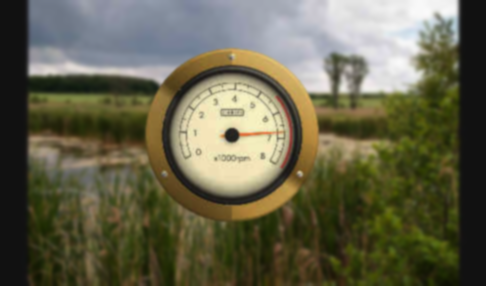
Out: value=6750 unit=rpm
